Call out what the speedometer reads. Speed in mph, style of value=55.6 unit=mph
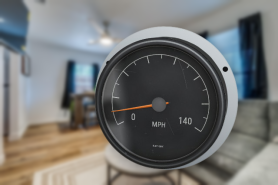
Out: value=10 unit=mph
